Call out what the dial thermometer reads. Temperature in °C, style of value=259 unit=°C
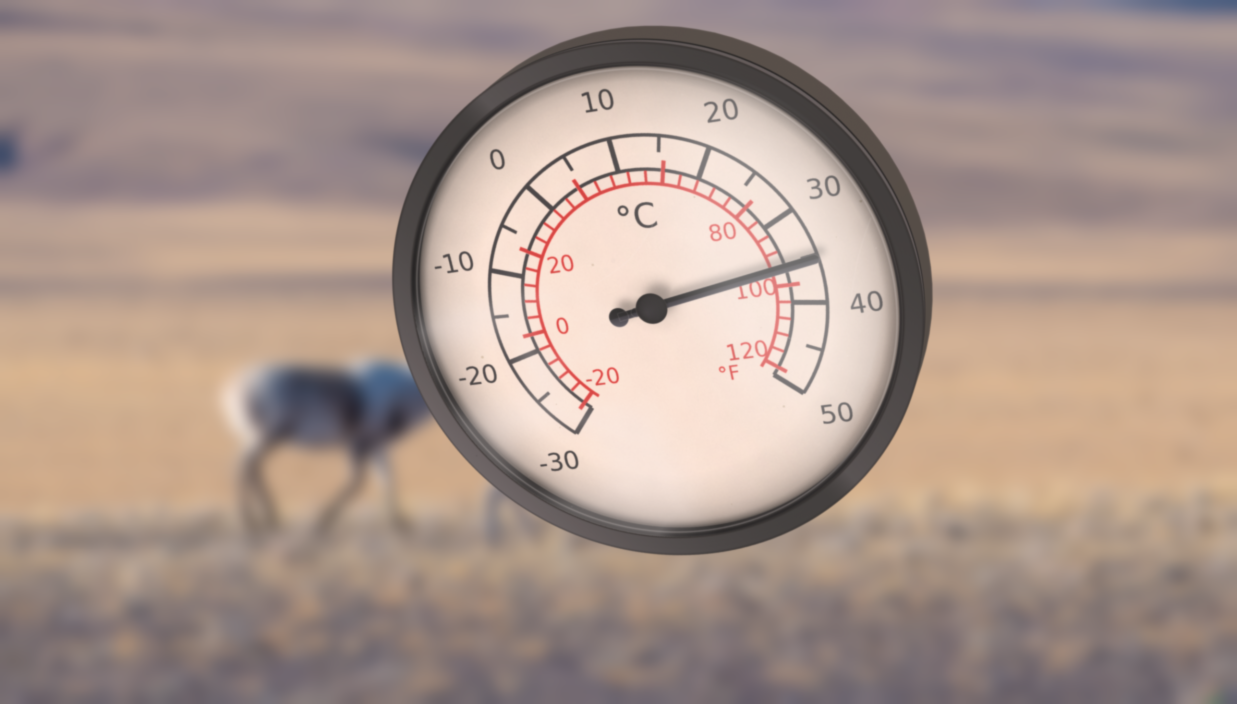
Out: value=35 unit=°C
